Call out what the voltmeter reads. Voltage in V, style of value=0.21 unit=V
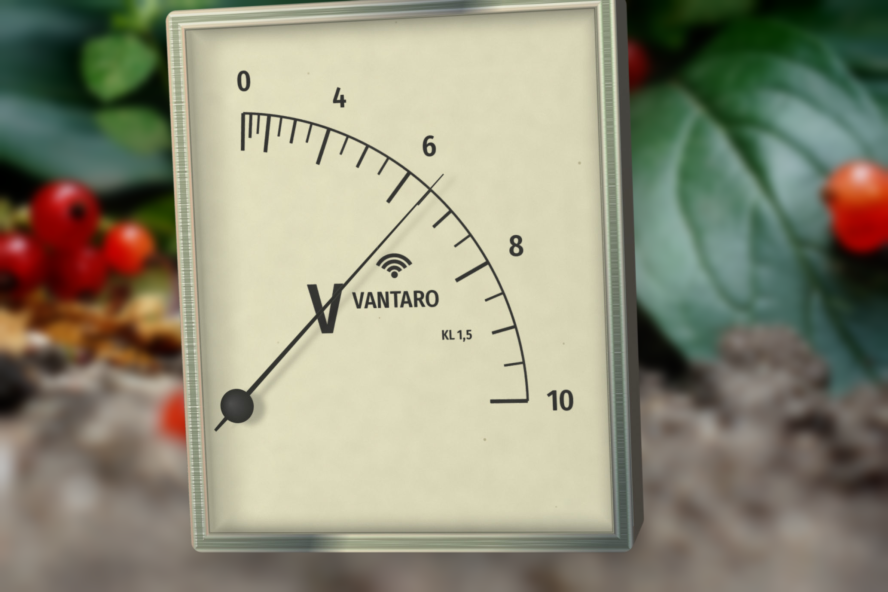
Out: value=6.5 unit=V
